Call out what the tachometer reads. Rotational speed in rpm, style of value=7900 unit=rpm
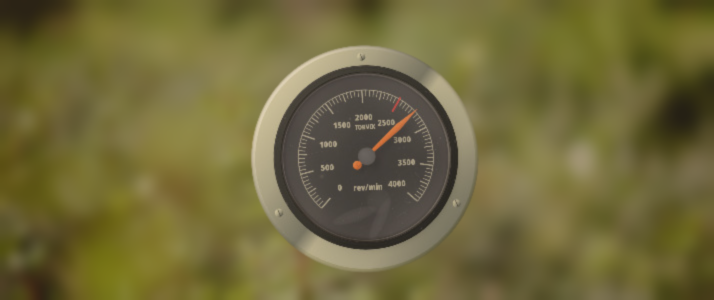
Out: value=2750 unit=rpm
